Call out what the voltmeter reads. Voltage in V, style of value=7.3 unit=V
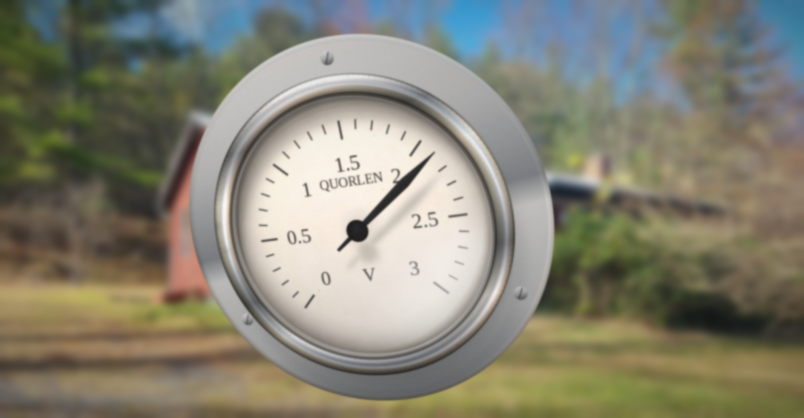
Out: value=2.1 unit=V
